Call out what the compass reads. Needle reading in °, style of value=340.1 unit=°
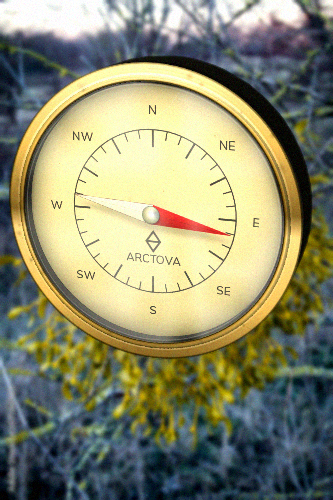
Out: value=100 unit=°
